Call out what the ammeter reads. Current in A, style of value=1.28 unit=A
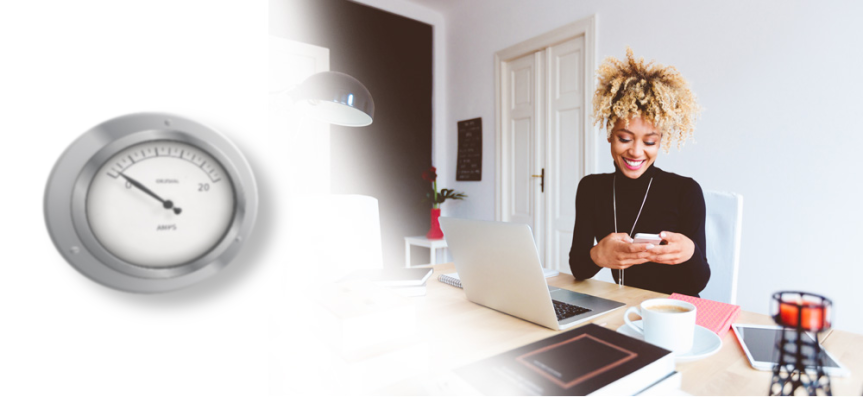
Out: value=1 unit=A
